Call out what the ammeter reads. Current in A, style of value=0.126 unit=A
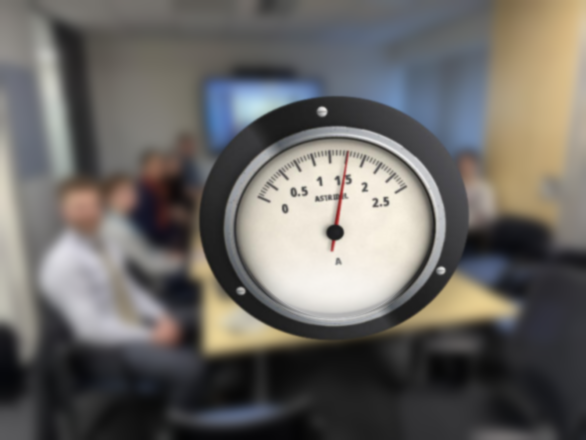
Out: value=1.5 unit=A
